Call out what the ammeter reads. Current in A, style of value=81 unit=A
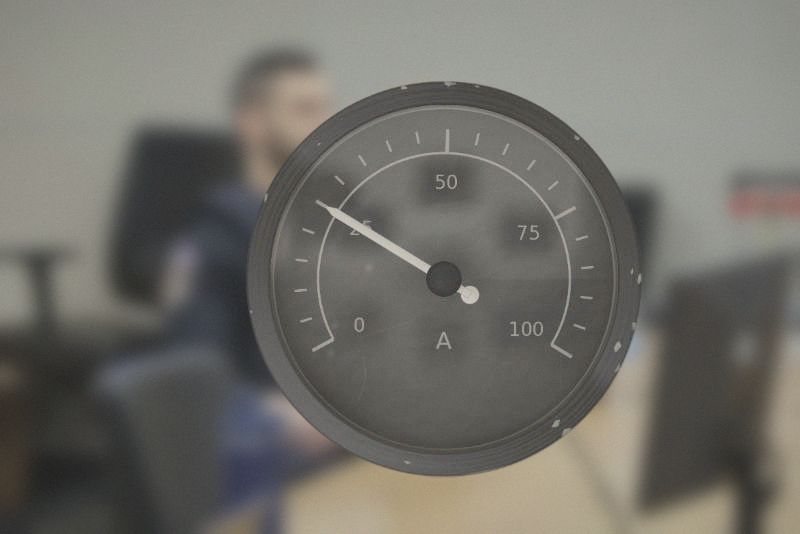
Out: value=25 unit=A
